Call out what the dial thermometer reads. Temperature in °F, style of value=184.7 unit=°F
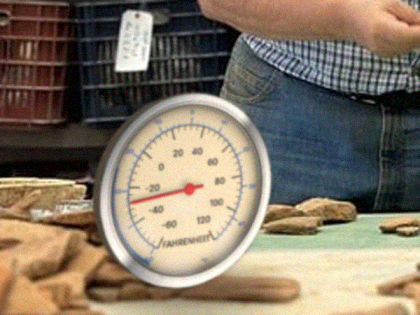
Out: value=-28 unit=°F
